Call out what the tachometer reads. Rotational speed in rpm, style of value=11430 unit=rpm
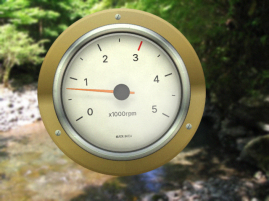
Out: value=750 unit=rpm
